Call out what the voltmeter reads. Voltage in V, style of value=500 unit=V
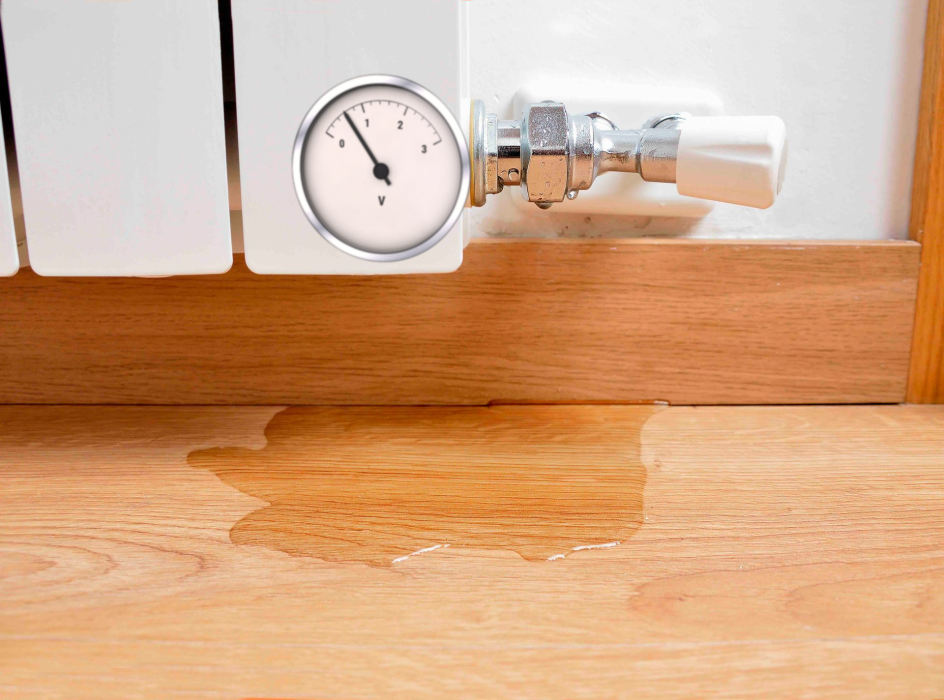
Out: value=0.6 unit=V
